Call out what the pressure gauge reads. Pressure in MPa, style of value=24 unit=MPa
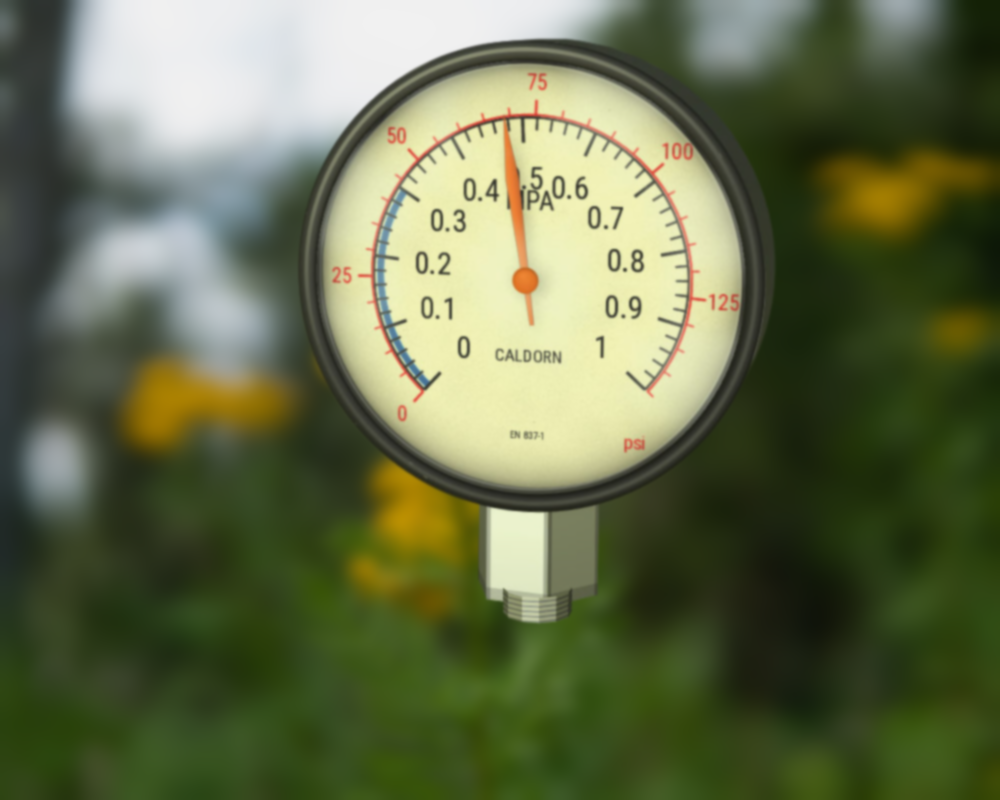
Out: value=0.48 unit=MPa
